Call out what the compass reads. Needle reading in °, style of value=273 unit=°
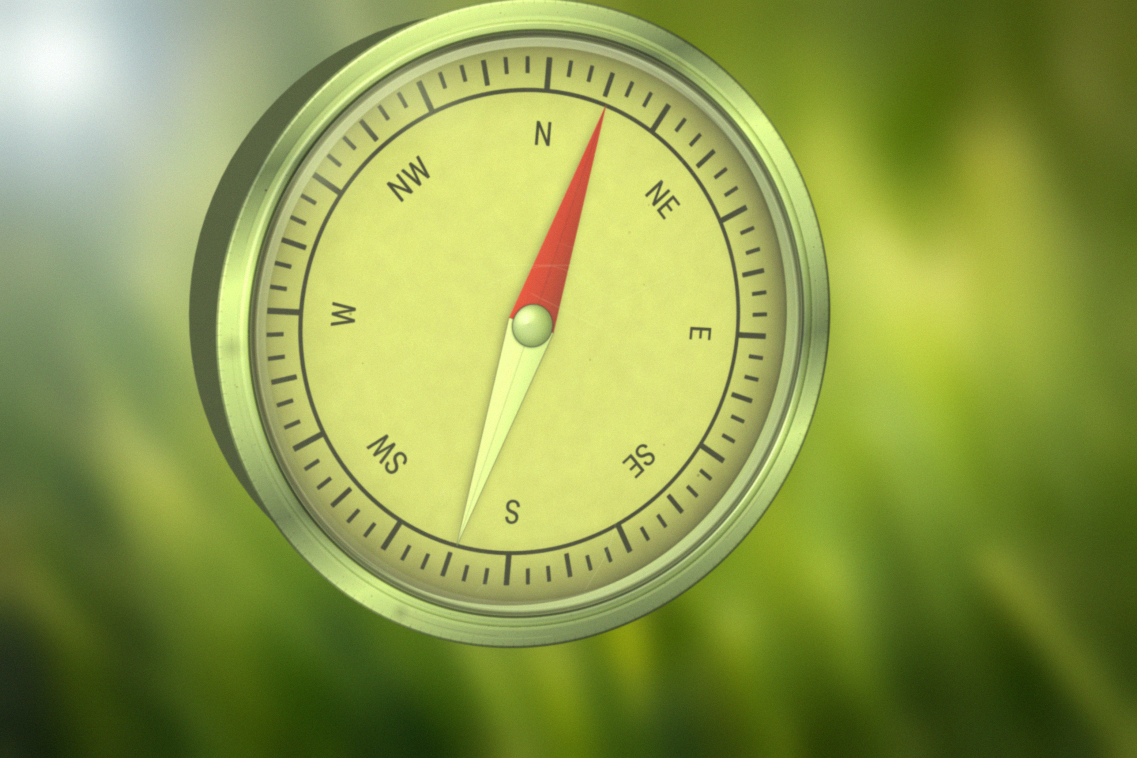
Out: value=15 unit=°
